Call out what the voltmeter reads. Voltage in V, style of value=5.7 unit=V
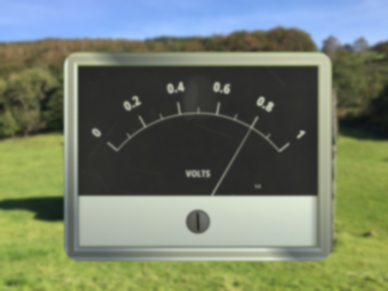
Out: value=0.8 unit=V
